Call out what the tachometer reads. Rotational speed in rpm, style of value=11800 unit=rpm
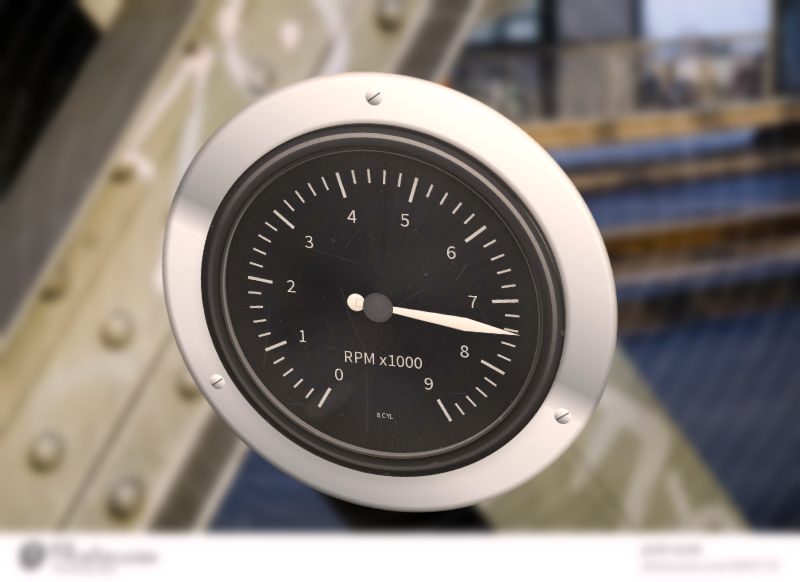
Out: value=7400 unit=rpm
